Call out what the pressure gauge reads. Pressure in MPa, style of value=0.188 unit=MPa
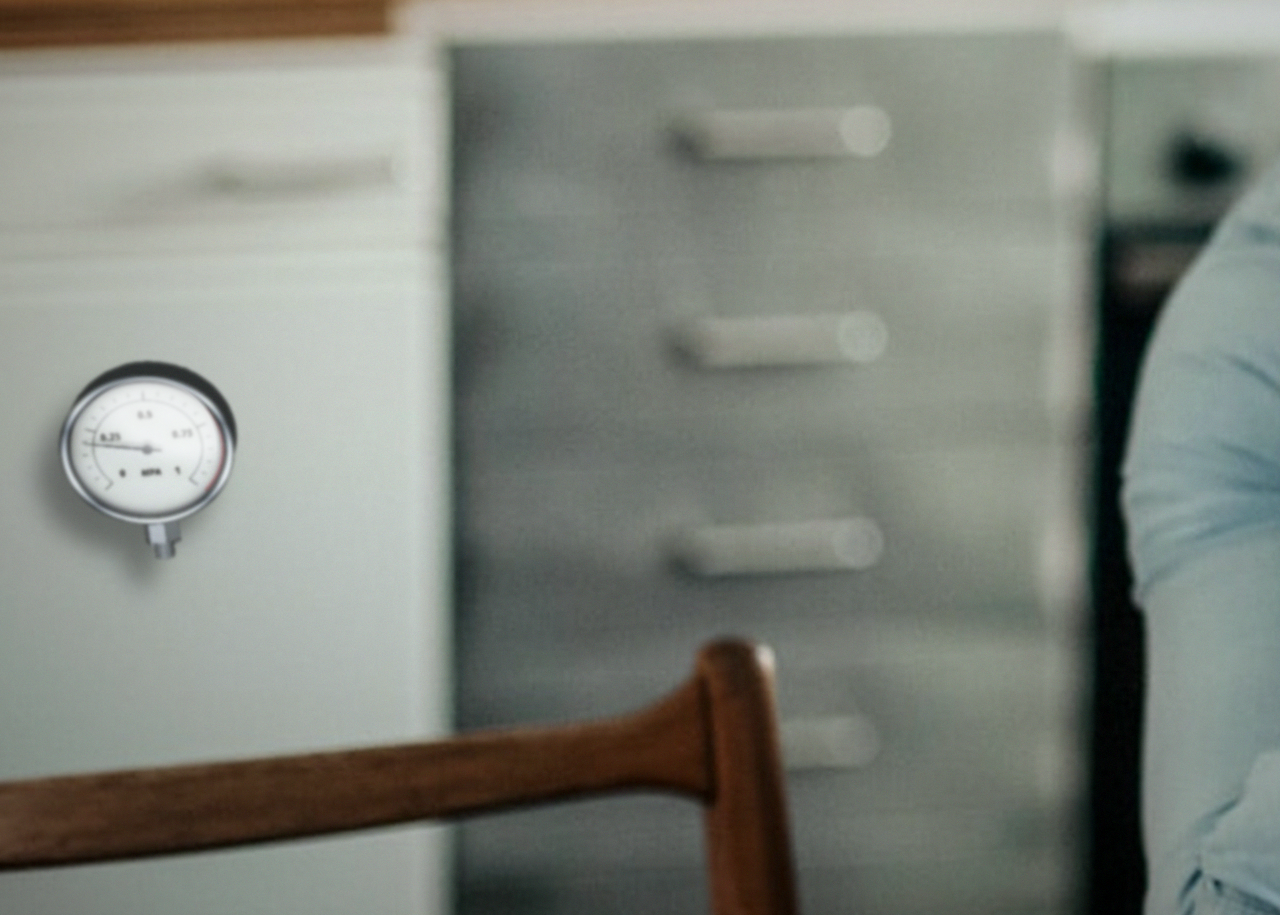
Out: value=0.2 unit=MPa
